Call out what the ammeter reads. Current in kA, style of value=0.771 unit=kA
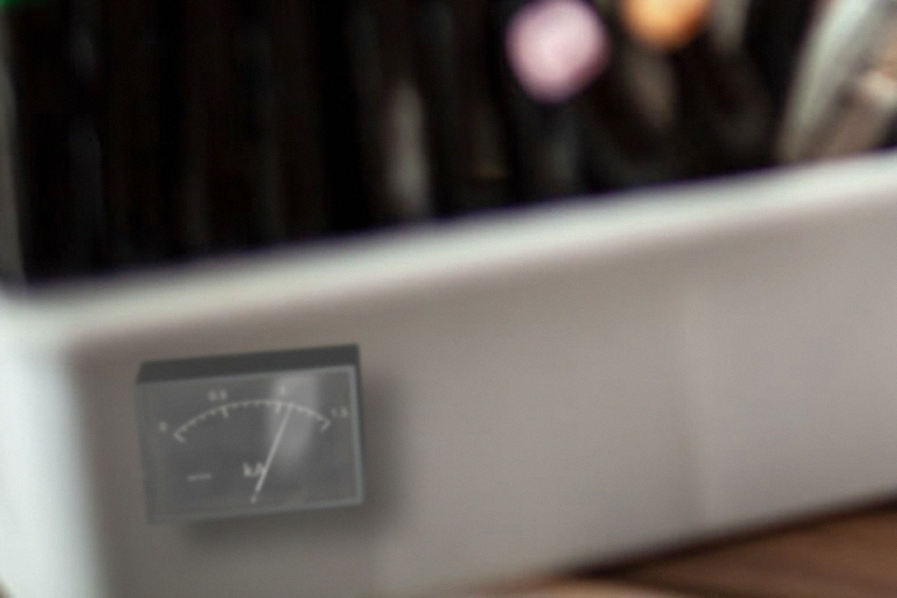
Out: value=1.1 unit=kA
